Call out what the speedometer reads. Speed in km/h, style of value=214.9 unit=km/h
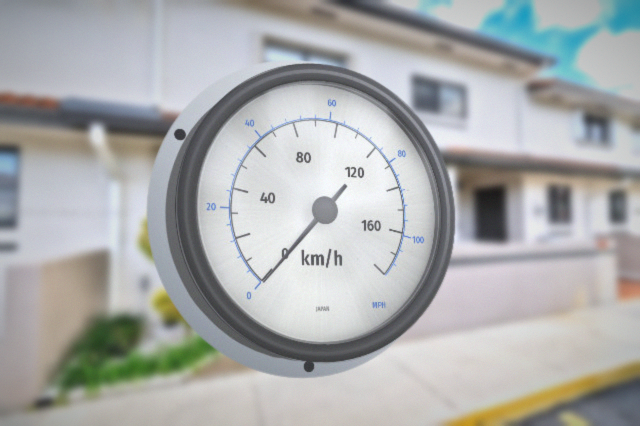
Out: value=0 unit=km/h
